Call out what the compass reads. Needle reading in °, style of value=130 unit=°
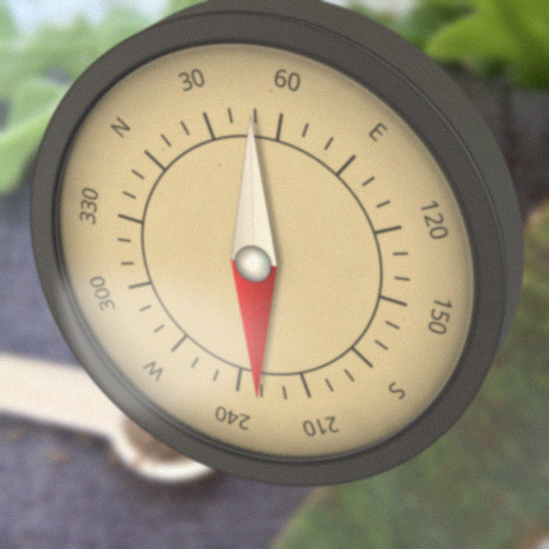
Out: value=230 unit=°
